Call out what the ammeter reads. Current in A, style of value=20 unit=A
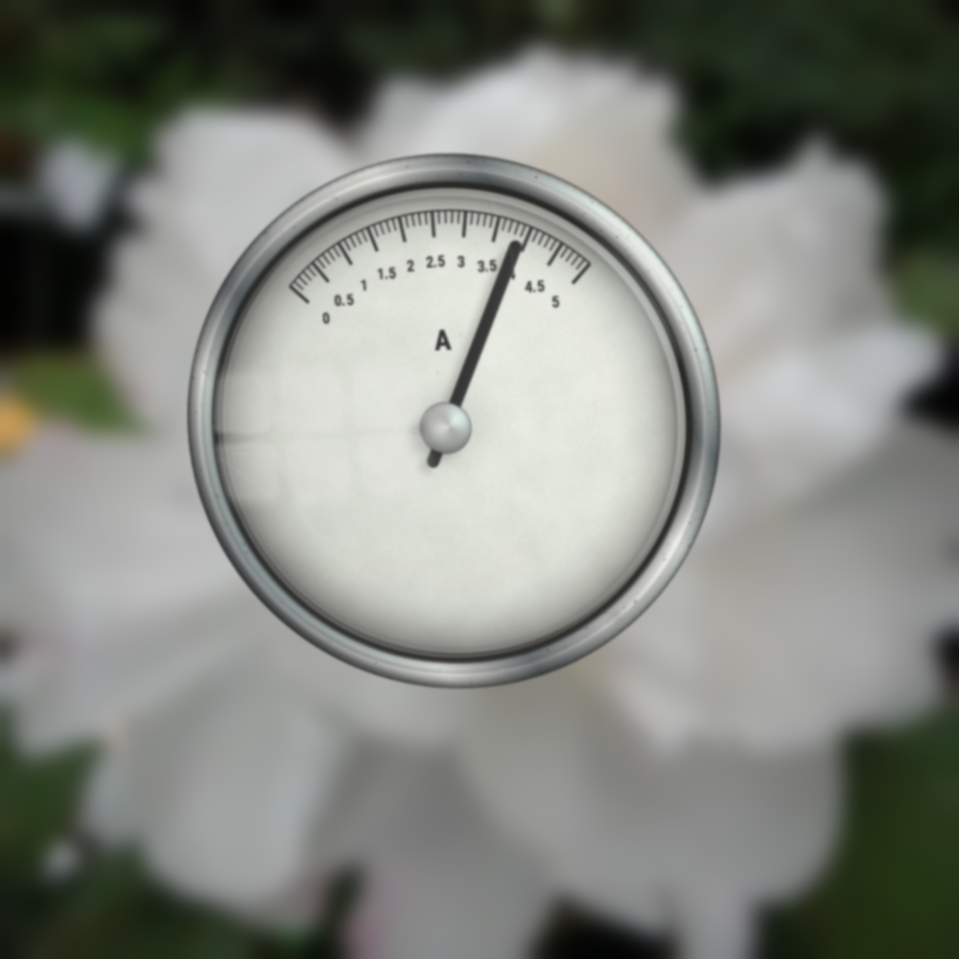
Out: value=3.9 unit=A
